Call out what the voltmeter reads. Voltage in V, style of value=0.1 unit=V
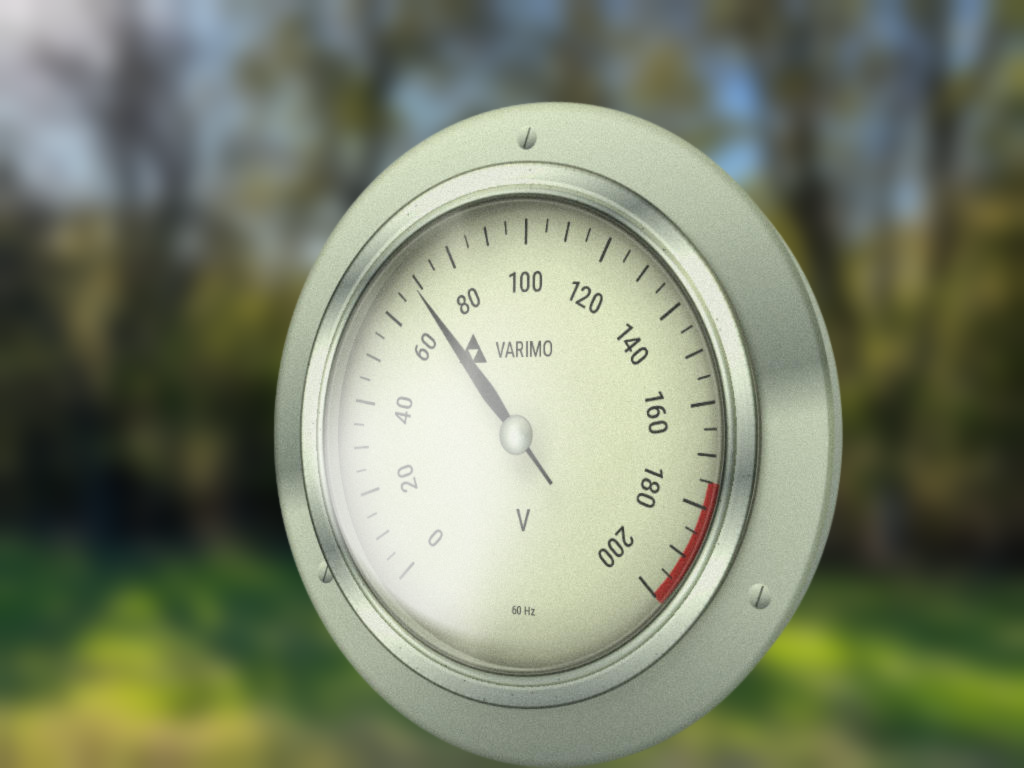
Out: value=70 unit=V
